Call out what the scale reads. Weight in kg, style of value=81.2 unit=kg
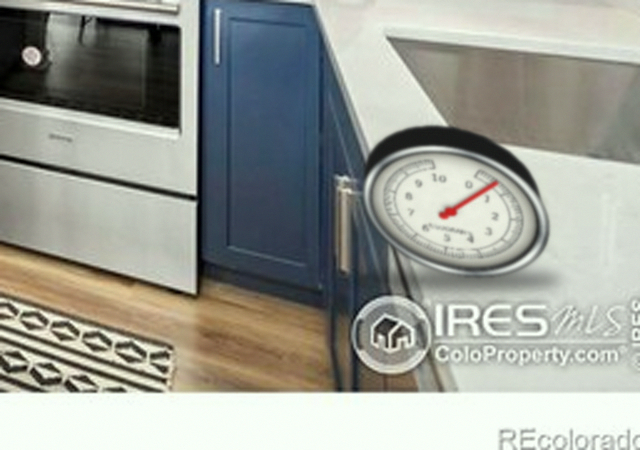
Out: value=0.5 unit=kg
